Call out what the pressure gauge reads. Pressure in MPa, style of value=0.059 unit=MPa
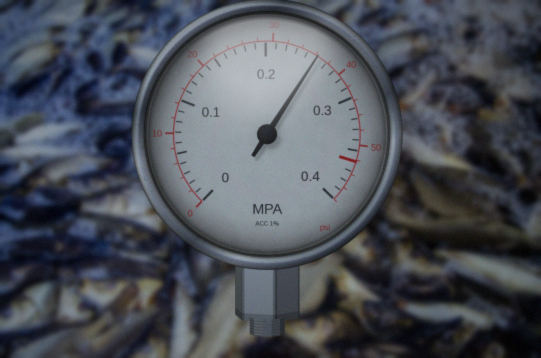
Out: value=0.25 unit=MPa
